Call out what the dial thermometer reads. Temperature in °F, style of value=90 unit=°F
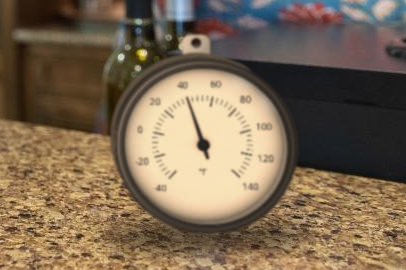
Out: value=40 unit=°F
